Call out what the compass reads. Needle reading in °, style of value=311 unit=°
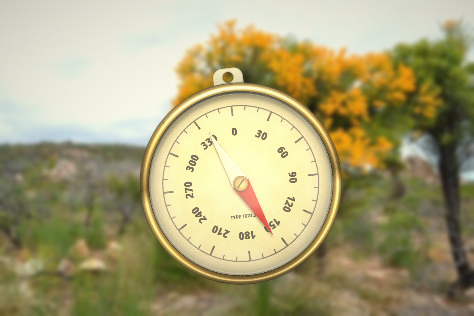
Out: value=155 unit=°
